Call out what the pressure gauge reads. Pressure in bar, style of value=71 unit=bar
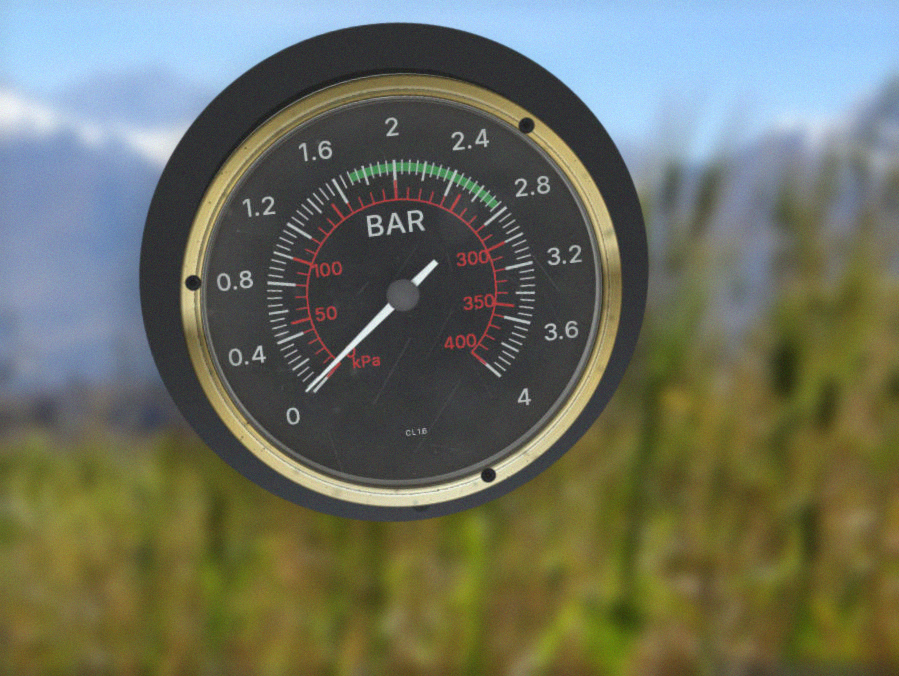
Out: value=0.05 unit=bar
